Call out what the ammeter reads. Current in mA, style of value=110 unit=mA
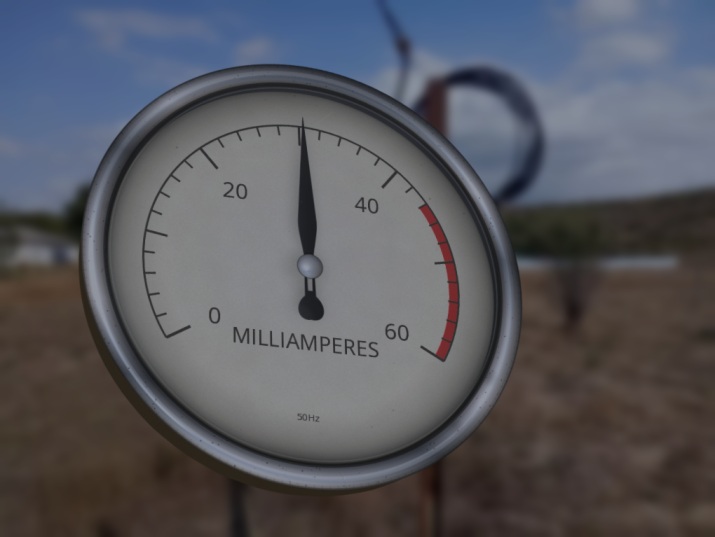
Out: value=30 unit=mA
